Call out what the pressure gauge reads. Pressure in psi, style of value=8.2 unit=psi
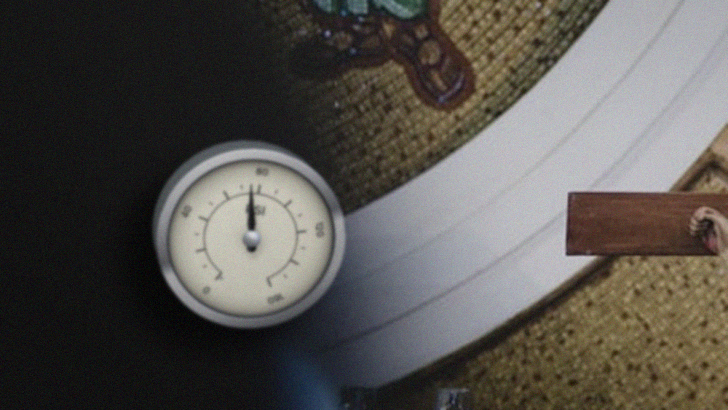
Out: value=75 unit=psi
